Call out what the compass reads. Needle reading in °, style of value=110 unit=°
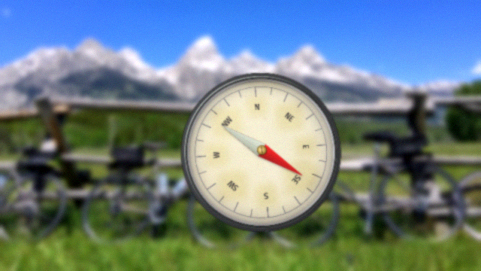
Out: value=127.5 unit=°
